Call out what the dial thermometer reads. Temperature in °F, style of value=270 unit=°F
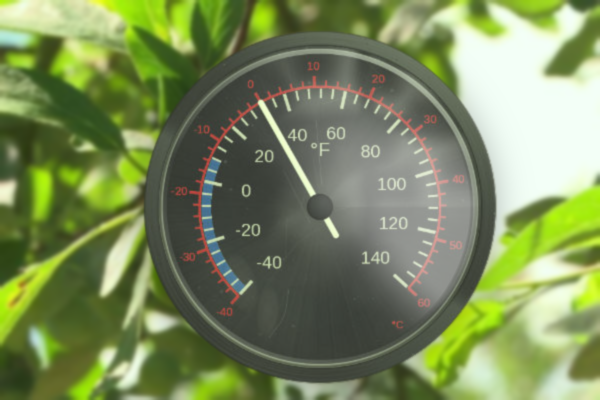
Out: value=32 unit=°F
